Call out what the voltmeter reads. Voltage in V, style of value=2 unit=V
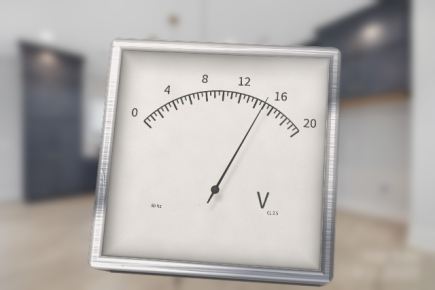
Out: value=15 unit=V
